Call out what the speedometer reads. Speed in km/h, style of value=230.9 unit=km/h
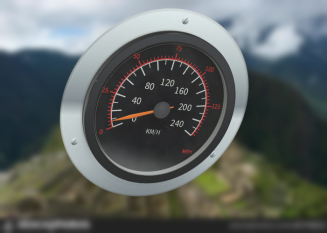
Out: value=10 unit=km/h
